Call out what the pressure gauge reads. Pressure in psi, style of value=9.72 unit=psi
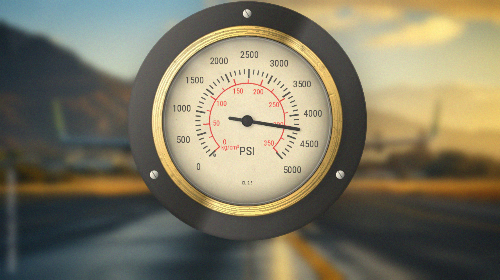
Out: value=4300 unit=psi
